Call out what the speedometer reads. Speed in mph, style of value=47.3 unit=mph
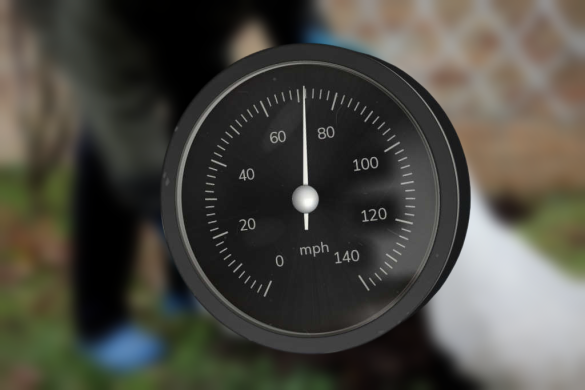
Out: value=72 unit=mph
